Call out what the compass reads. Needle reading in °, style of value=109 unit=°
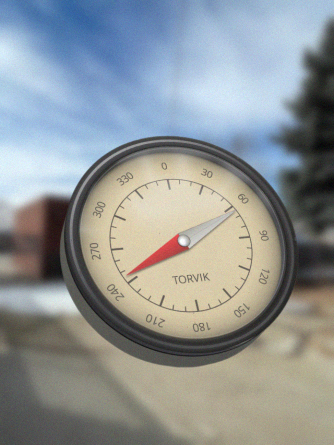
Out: value=245 unit=°
